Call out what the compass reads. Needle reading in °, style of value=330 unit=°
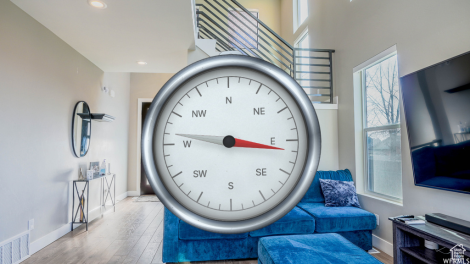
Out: value=100 unit=°
